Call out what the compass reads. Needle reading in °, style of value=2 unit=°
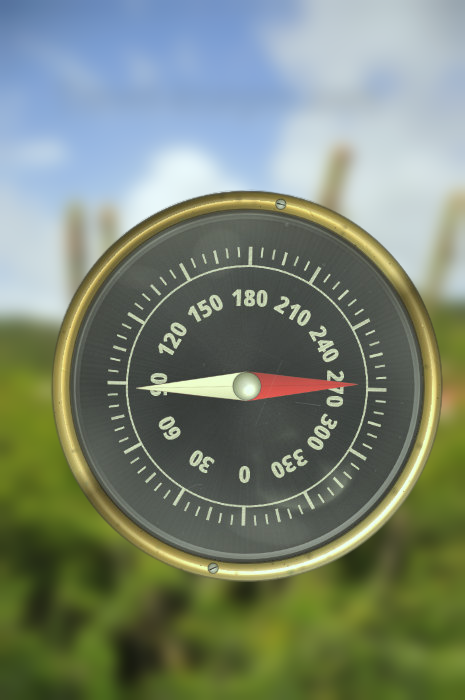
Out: value=267.5 unit=°
